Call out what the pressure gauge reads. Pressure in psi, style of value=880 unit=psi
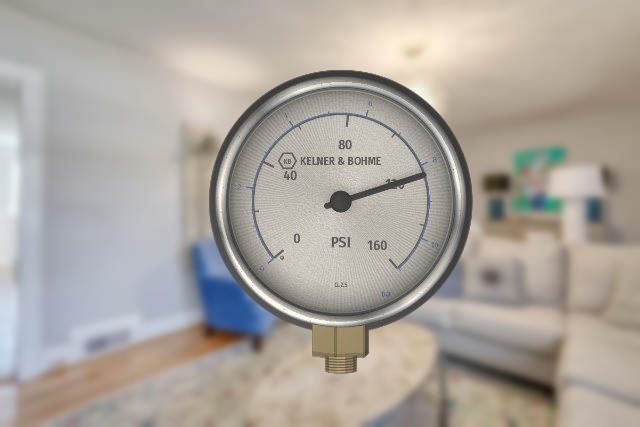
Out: value=120 unit=psi
